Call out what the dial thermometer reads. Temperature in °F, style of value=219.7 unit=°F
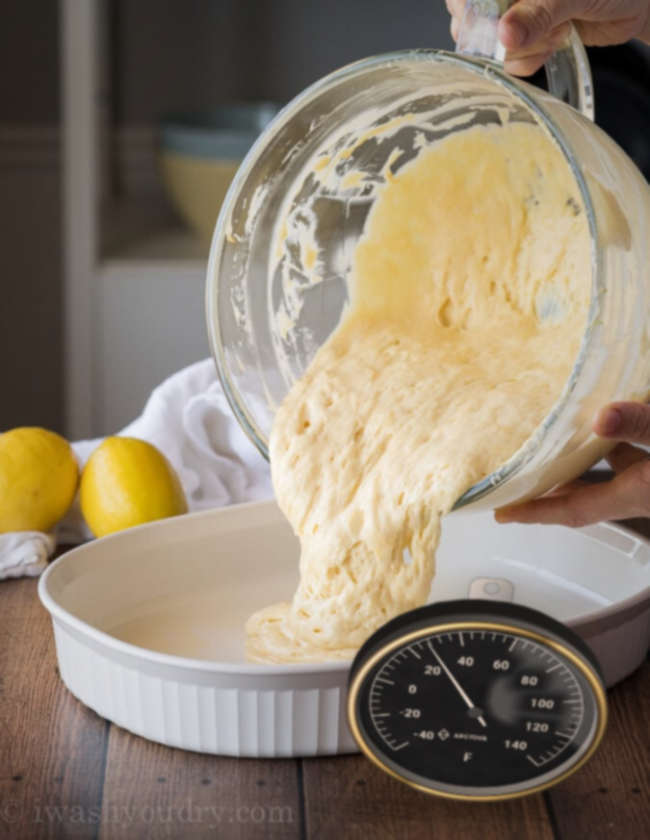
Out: value=28 unit=°F
